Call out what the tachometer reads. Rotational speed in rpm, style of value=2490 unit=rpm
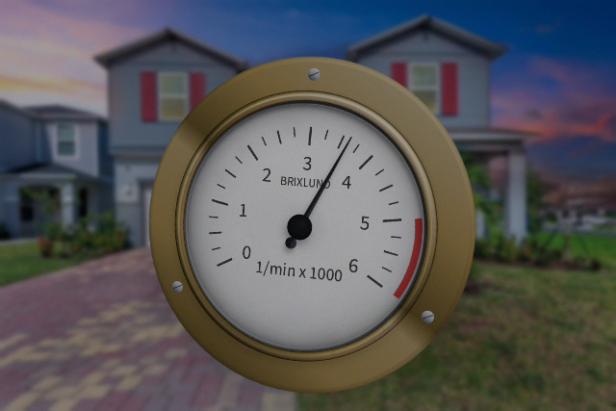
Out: value=3625 unit=rpm
